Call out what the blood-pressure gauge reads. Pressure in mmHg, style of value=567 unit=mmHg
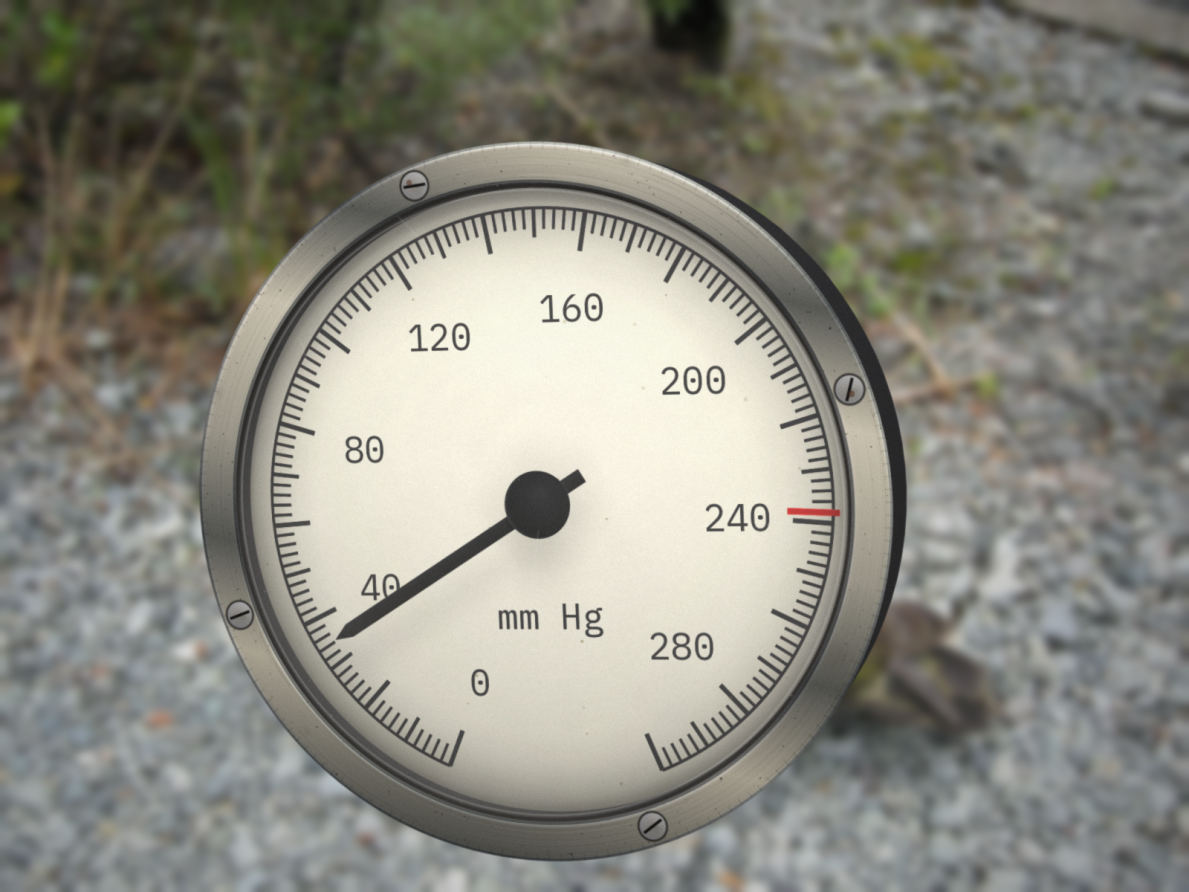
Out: value=34 unit=mmHg
